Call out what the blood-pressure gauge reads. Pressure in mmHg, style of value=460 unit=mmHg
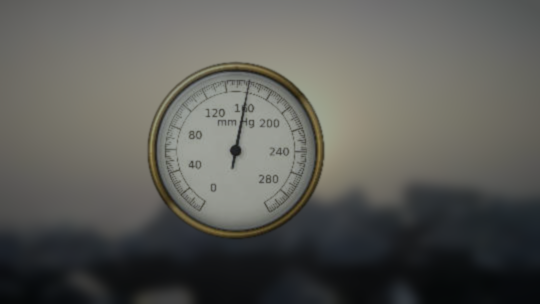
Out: value=160 unit=mmHg
